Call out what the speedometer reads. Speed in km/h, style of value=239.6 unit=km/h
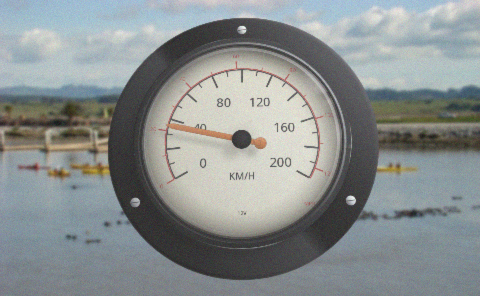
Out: value=35 unit=km/h
